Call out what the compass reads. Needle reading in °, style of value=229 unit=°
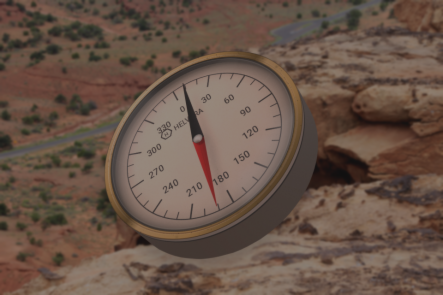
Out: value=190 unit=°
